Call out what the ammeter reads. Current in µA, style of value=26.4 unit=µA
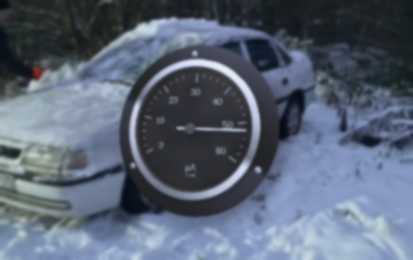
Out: value=52 unit=µA
